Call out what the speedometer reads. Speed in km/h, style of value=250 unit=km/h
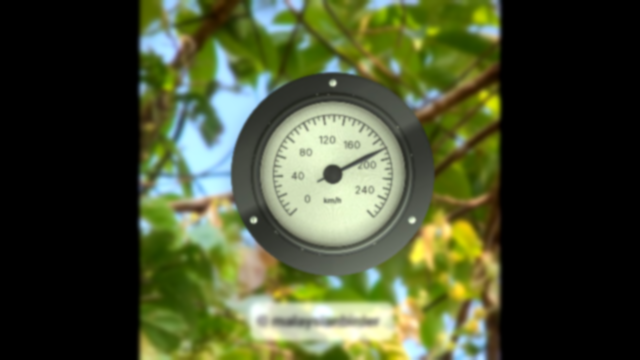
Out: value=190 unit=km/h
